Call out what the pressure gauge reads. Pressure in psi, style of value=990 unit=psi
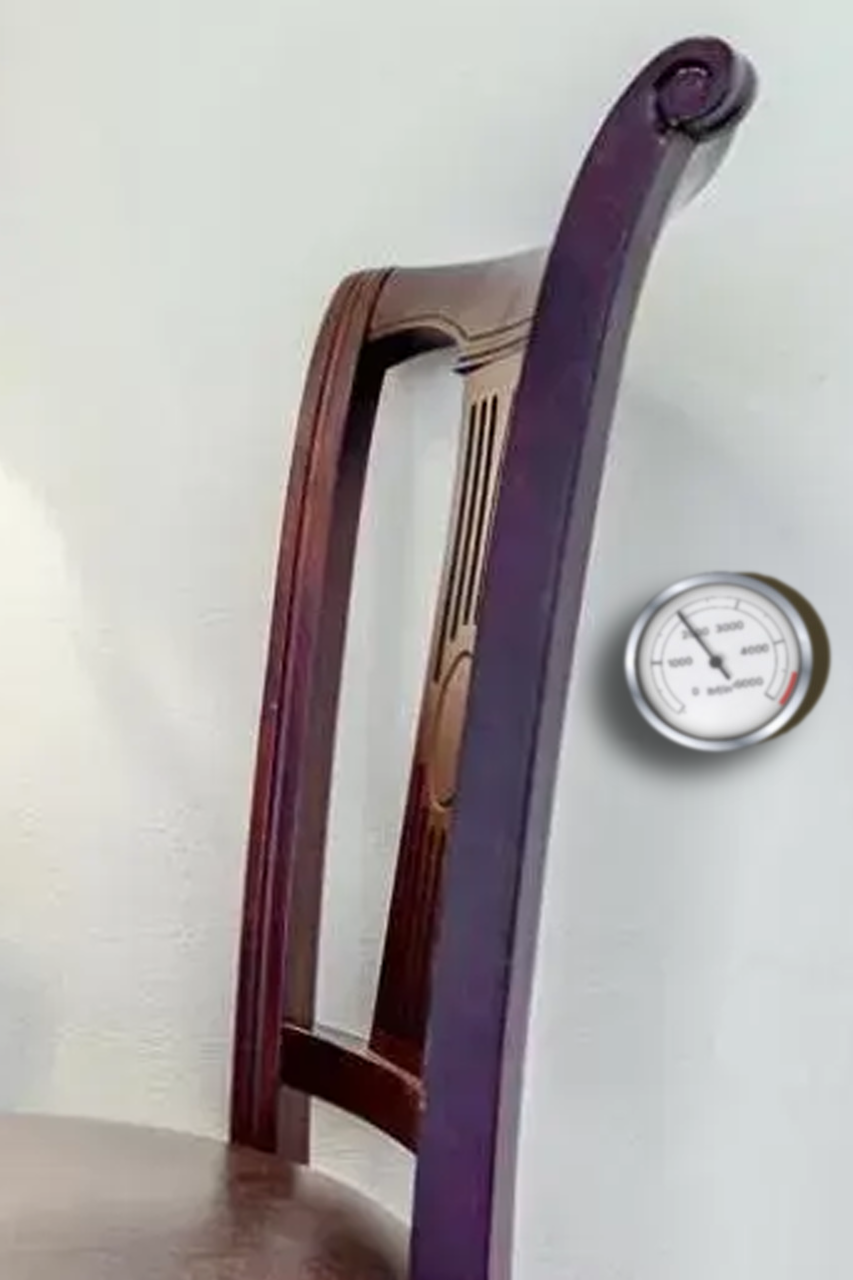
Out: value=2000 unit=psi
